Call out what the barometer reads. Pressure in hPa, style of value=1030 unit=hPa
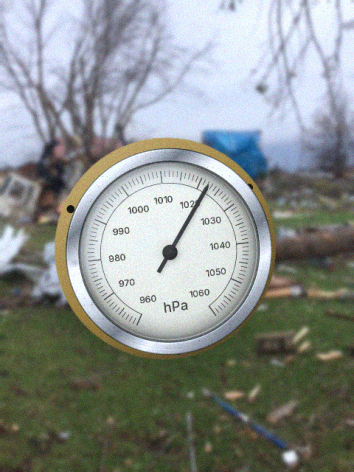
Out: value=1022 unit=hPa
